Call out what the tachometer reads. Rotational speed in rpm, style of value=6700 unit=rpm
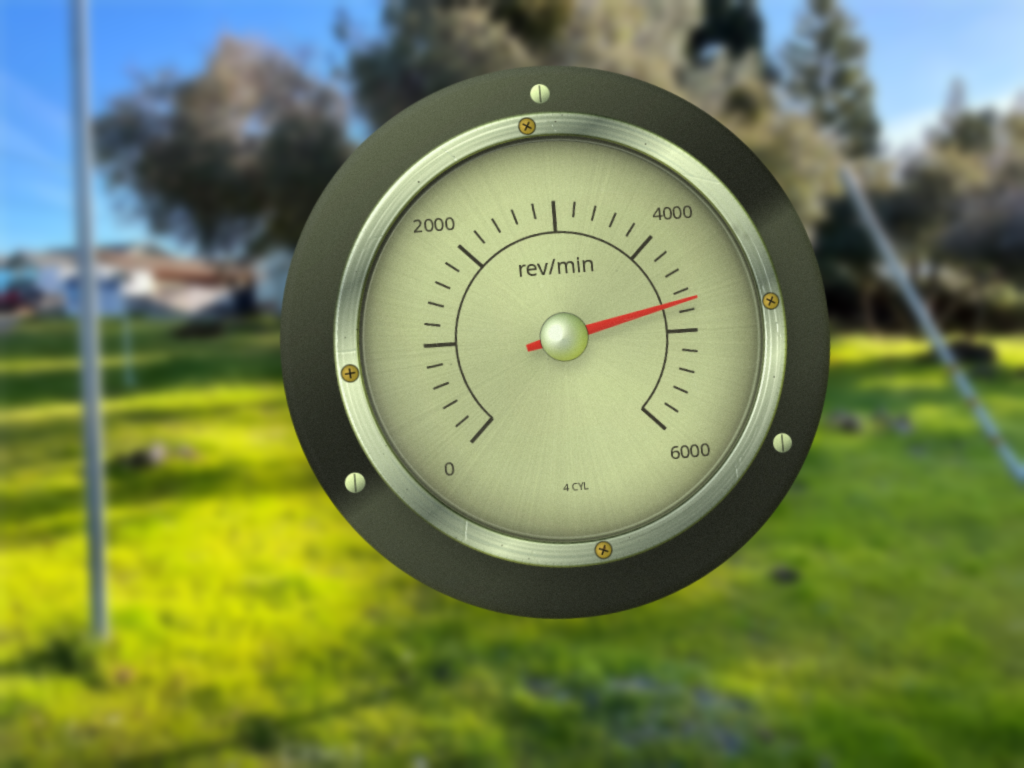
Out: value=4700 unit=rpm
